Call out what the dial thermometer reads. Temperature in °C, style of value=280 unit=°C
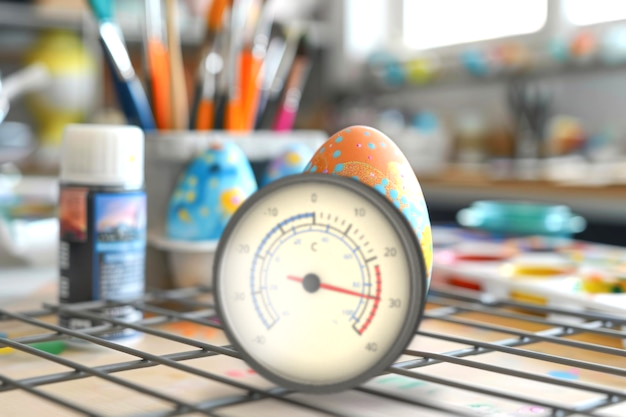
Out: value=30 unit=°C
